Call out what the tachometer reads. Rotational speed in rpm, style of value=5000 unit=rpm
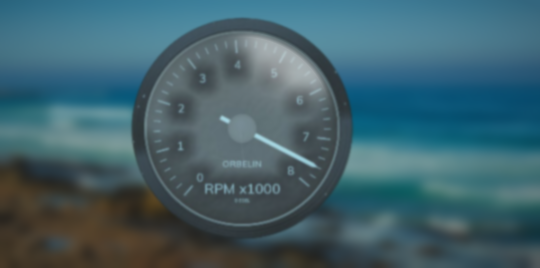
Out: value=7600 unit=rpm
